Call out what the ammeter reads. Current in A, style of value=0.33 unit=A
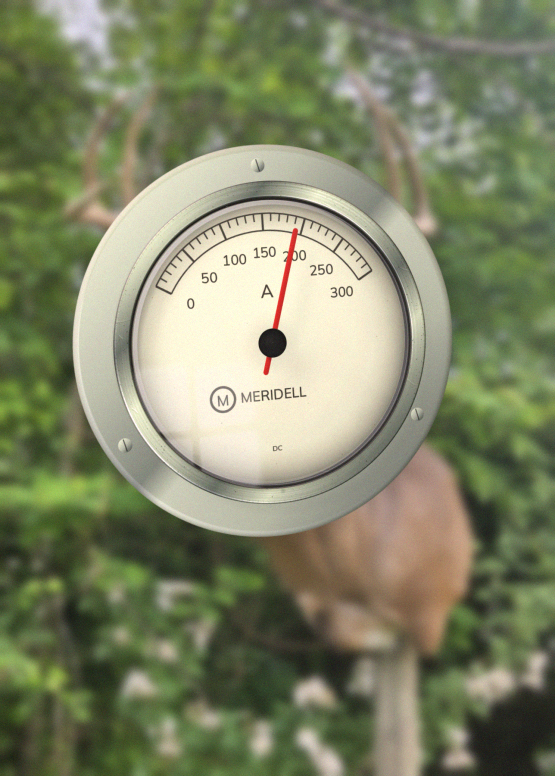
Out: value=190 unit=A
